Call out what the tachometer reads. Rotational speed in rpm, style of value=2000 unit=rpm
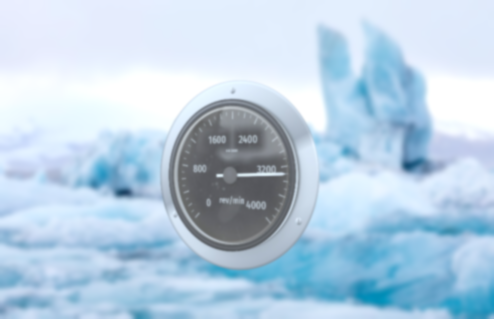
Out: value=3300 unit=rpm
